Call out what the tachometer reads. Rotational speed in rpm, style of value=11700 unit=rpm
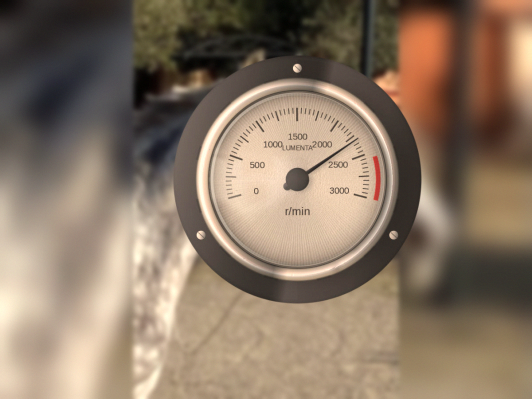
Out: value=2300 unit=rpm
